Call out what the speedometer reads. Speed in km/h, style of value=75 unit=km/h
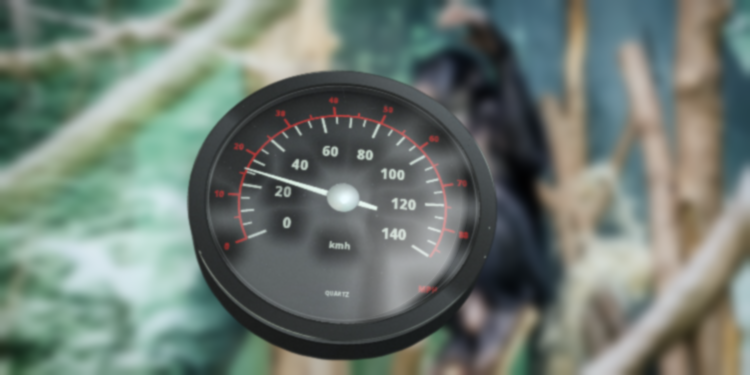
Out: value=25 unit=km/h
